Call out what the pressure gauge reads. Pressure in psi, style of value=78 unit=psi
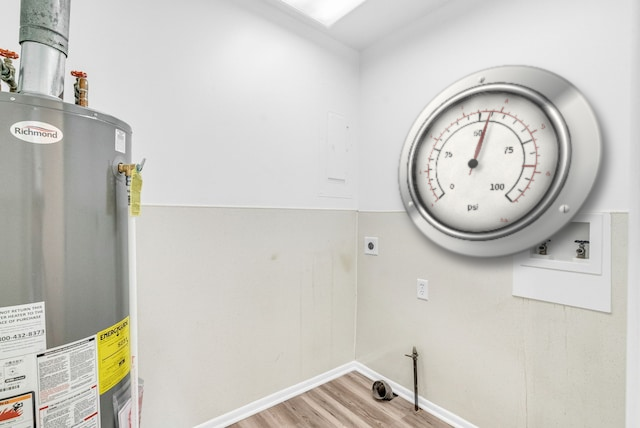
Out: value=55 unit=psi
